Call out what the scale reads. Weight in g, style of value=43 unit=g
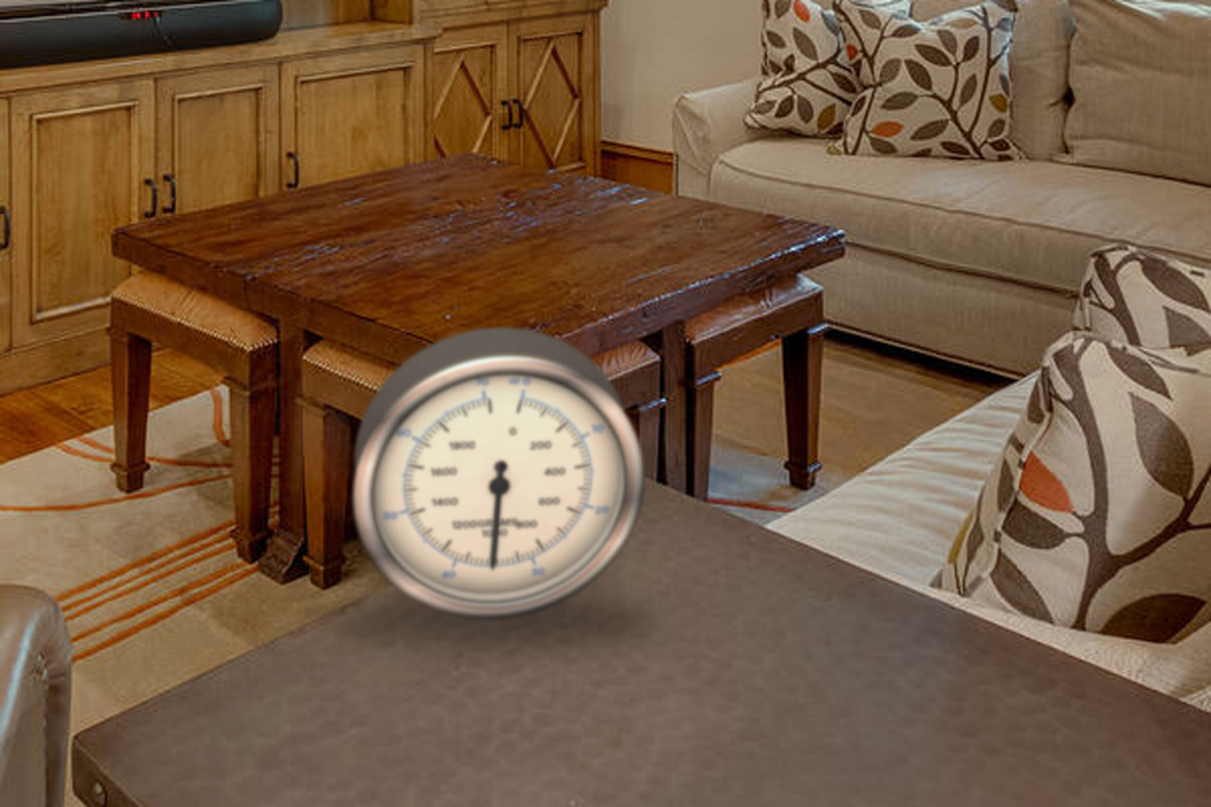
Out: value=1000 unit=g
